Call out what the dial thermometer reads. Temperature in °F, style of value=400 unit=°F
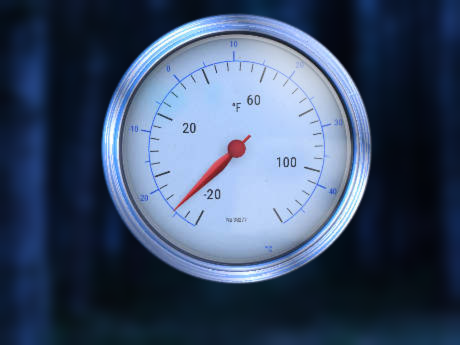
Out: value=-12 unit=°F
